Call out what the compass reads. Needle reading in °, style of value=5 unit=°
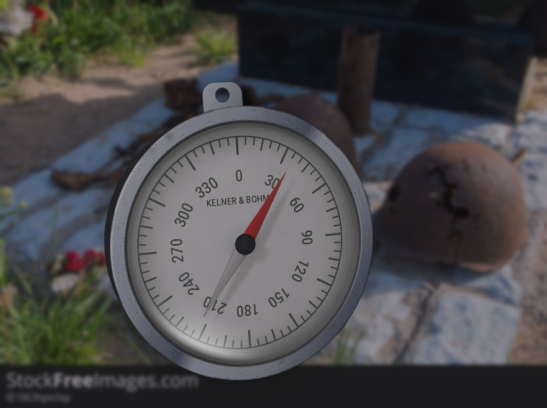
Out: value=35 unit=°
